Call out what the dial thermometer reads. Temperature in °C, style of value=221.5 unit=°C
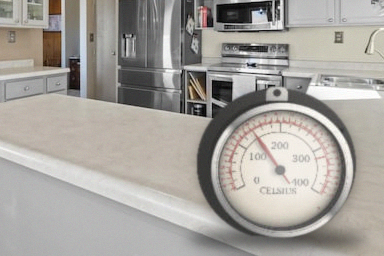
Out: value=140 unit=°C
